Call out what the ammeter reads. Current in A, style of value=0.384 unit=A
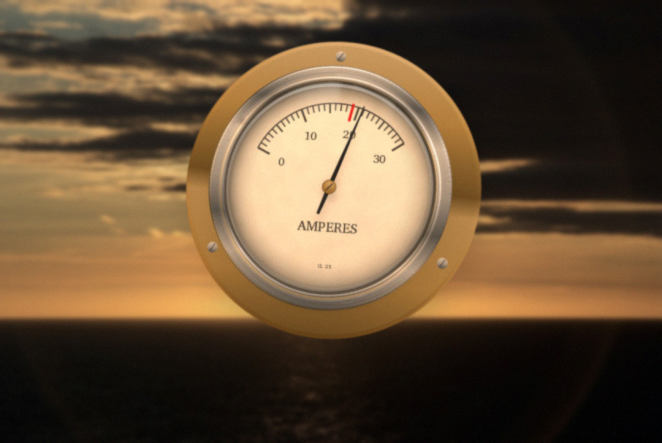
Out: value=21 unit=A
